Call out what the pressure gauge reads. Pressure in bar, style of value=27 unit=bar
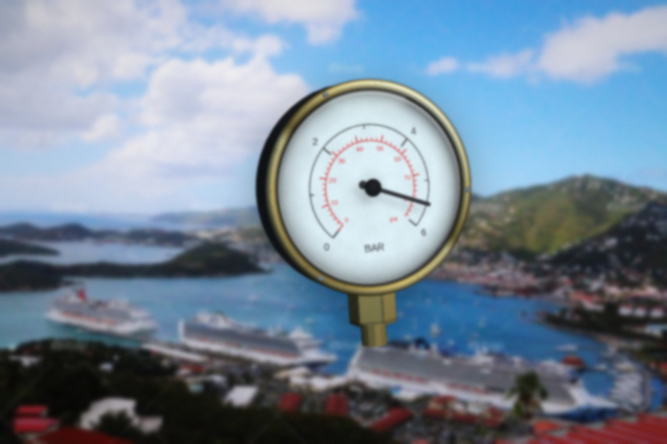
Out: value=5.5 unit=bar
